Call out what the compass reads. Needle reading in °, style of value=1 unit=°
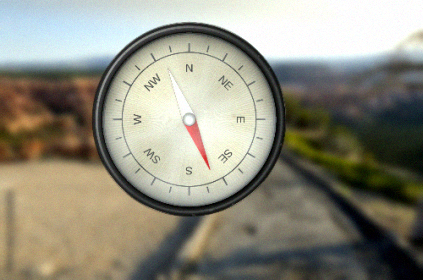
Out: value=157.5 unit=°
